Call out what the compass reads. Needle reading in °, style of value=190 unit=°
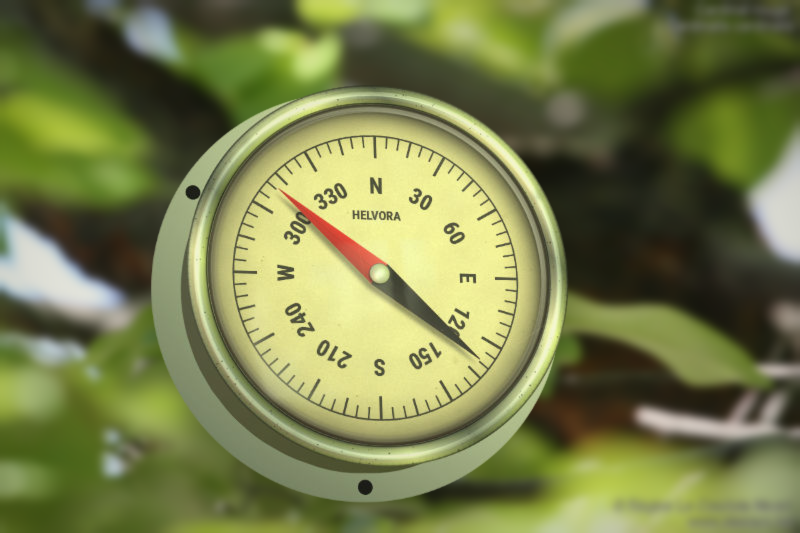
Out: value=310 unit=°
